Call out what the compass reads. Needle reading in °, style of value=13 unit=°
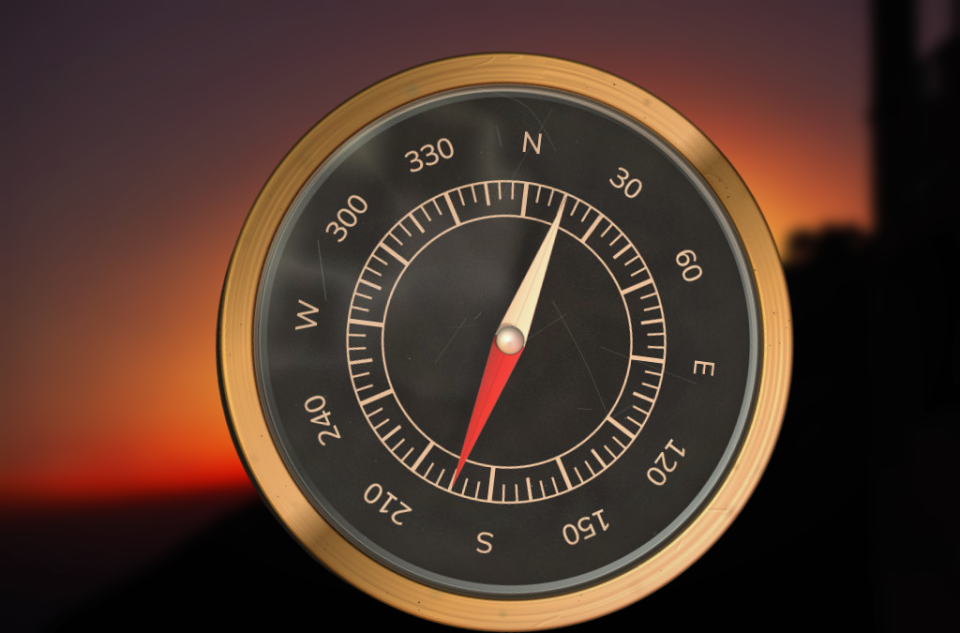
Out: value=195 unit=°
